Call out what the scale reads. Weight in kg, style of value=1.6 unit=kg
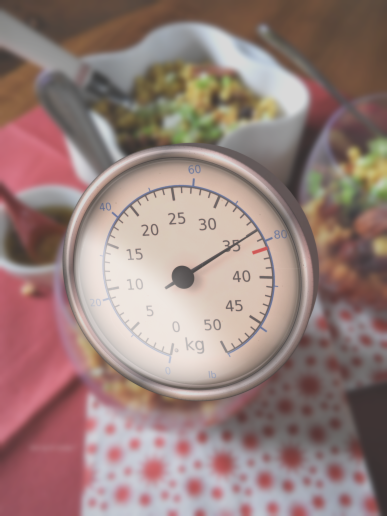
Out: value=35 unit=kg
